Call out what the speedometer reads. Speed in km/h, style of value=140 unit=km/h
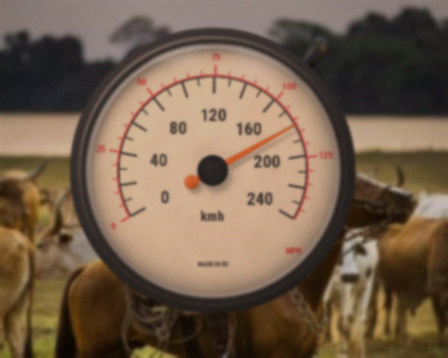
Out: value=180 unit=km/h
